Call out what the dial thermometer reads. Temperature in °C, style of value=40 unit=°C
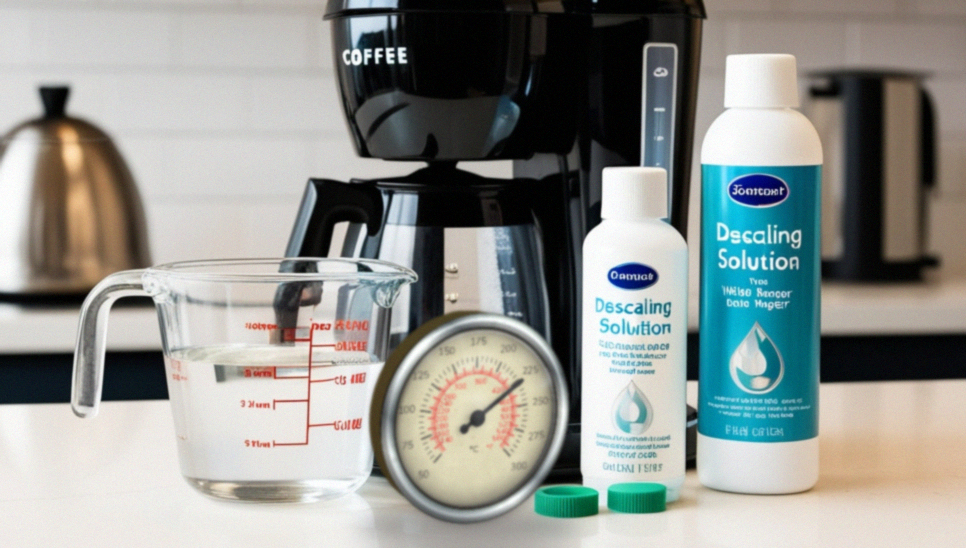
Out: value=225 unit=°C
